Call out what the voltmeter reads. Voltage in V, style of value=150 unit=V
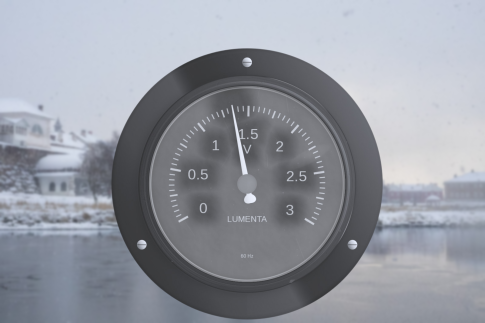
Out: value=1.35 unit=V
